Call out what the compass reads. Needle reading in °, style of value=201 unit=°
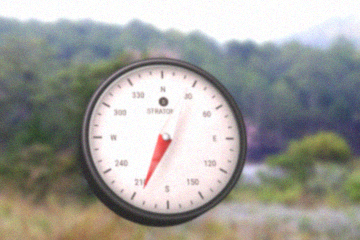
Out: value=205 unit=°
